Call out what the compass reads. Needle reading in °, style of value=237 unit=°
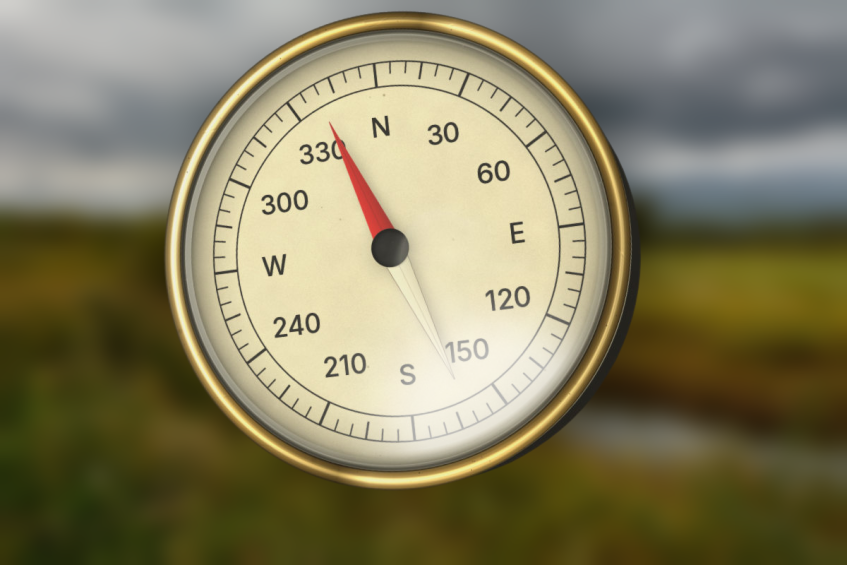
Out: value=340 unit=°
